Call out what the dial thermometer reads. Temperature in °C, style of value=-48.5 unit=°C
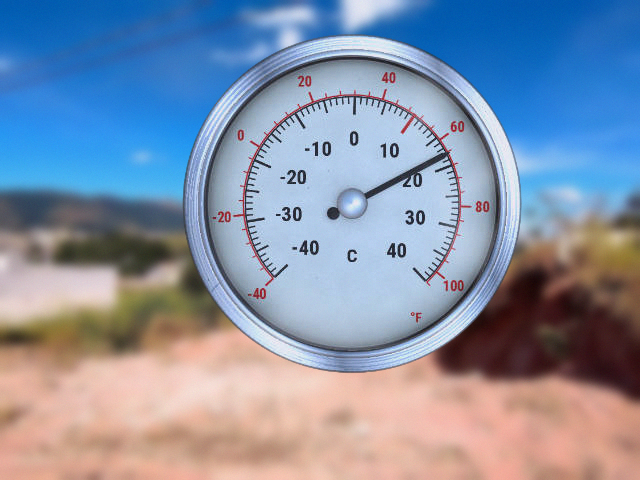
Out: value=18 unit=°C
